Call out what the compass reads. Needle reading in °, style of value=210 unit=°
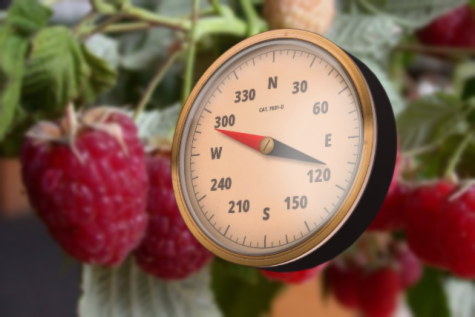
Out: value=290 unit=°
